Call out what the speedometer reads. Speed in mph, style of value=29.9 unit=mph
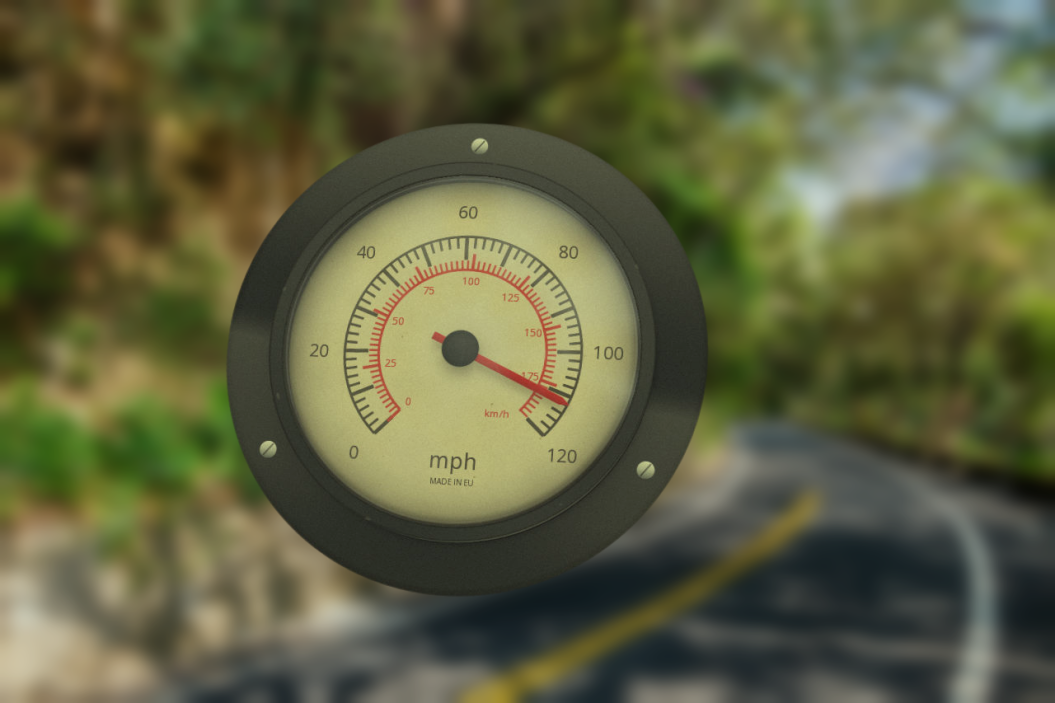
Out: value=112 unit=mph
